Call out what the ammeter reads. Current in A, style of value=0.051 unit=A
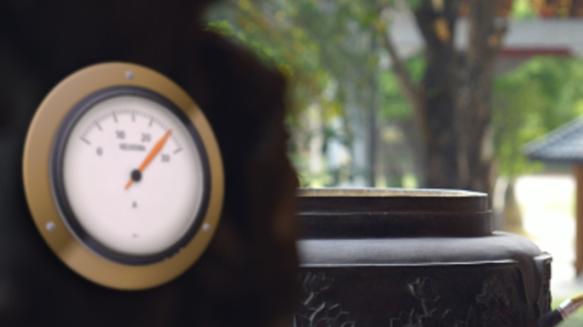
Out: value=25 unit=A
